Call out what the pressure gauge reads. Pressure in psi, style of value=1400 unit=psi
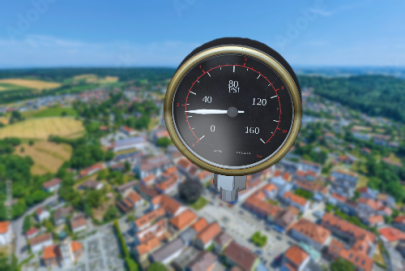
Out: value=25 unit=psi
